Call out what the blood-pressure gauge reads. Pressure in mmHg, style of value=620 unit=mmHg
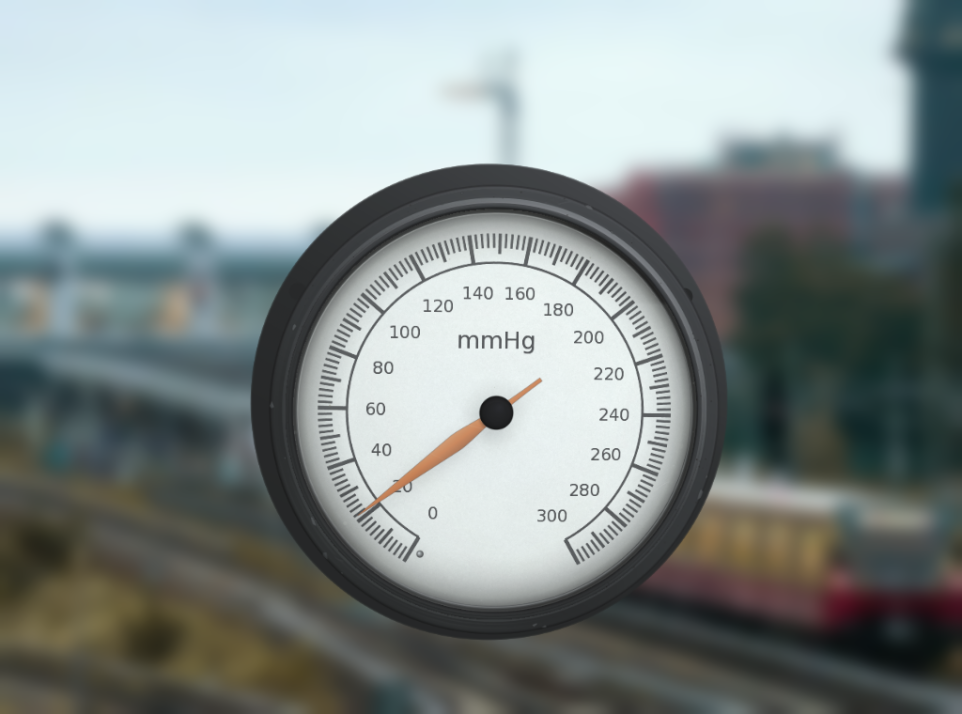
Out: value=22 unit=mmHg
